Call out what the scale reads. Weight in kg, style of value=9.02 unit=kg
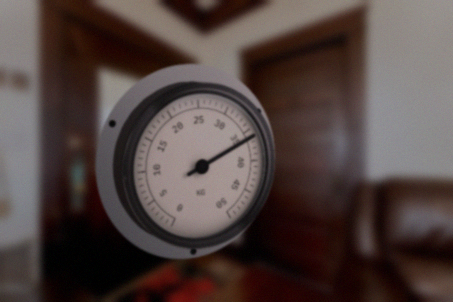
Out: value=36 unit=kg
